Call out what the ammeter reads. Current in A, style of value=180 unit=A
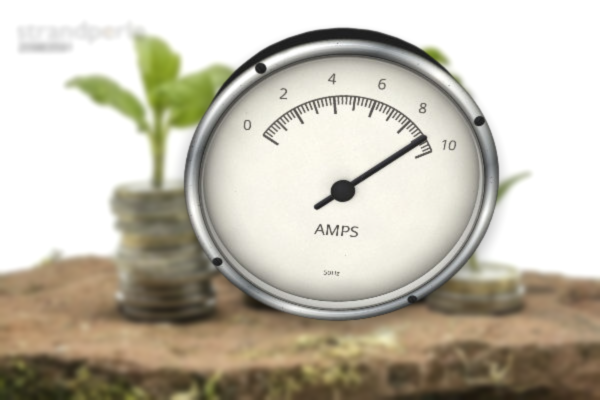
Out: value=9 unit=A
